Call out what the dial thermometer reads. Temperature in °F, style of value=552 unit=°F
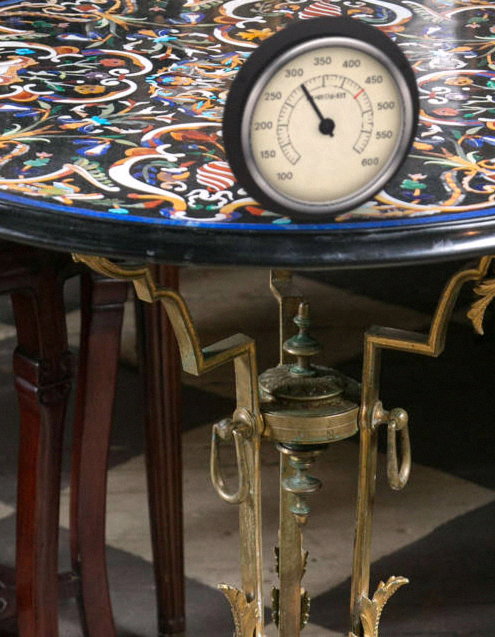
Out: value=300 unit=°F
